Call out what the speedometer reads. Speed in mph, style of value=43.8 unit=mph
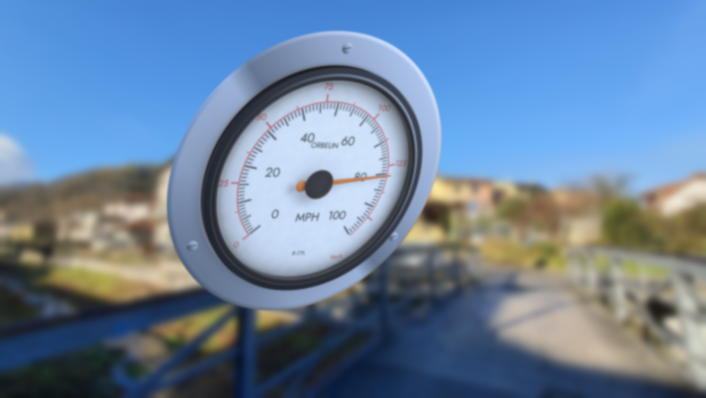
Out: value=80 unit=mph
